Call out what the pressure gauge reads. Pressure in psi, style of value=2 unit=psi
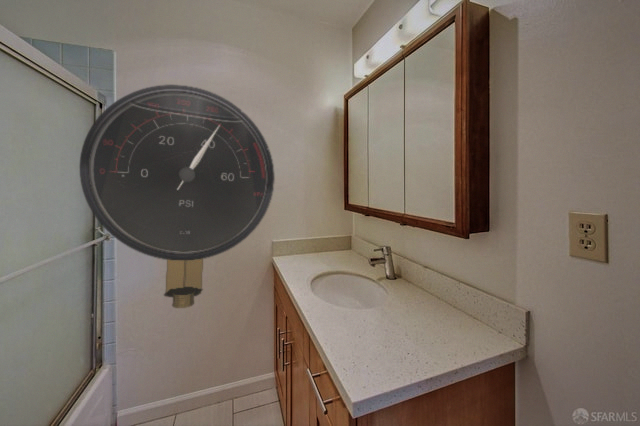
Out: value=40 unit=psi
